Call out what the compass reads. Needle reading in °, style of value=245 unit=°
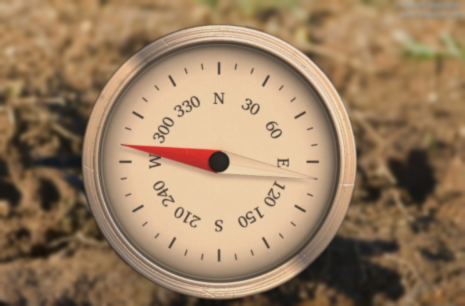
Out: value=280 unit=°
